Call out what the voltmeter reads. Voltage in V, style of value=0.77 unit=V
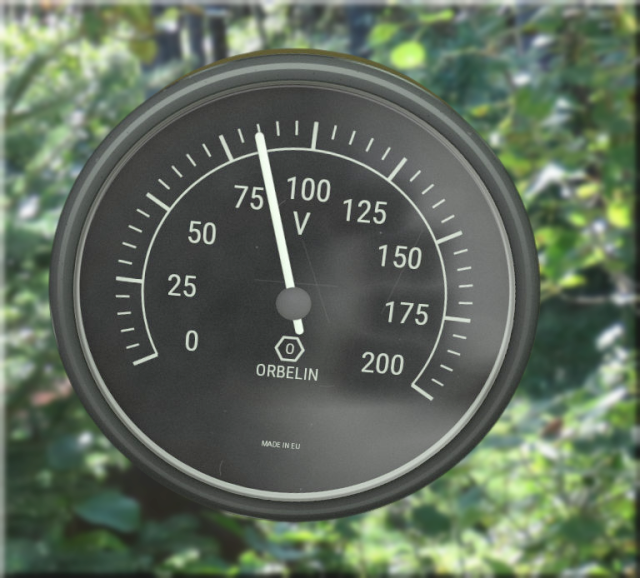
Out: value=85 unit=V
